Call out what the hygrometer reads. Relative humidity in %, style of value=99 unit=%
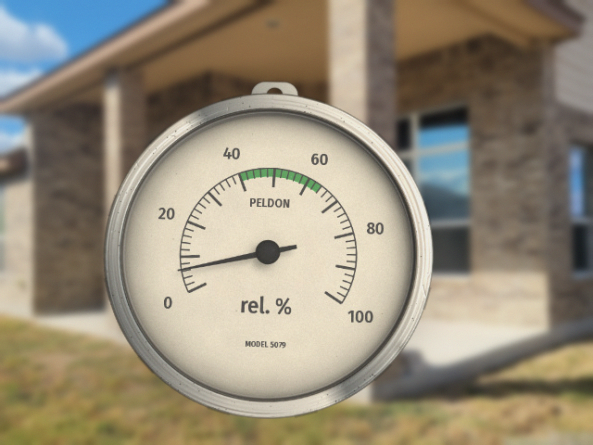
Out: value=6 unit=%
